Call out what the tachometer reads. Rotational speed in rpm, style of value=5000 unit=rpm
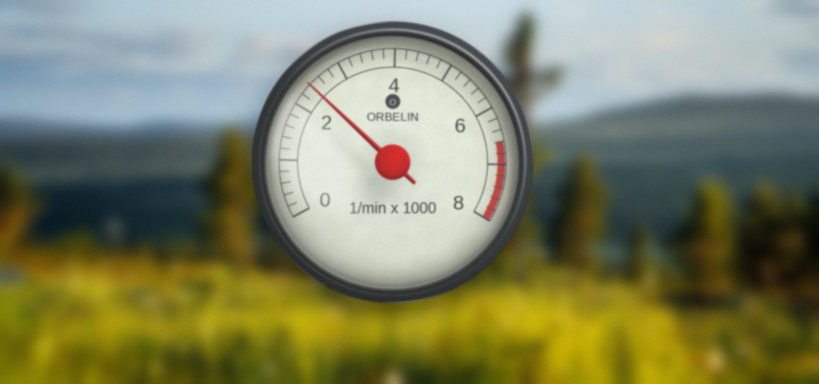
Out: value=2400 unit=rpm
